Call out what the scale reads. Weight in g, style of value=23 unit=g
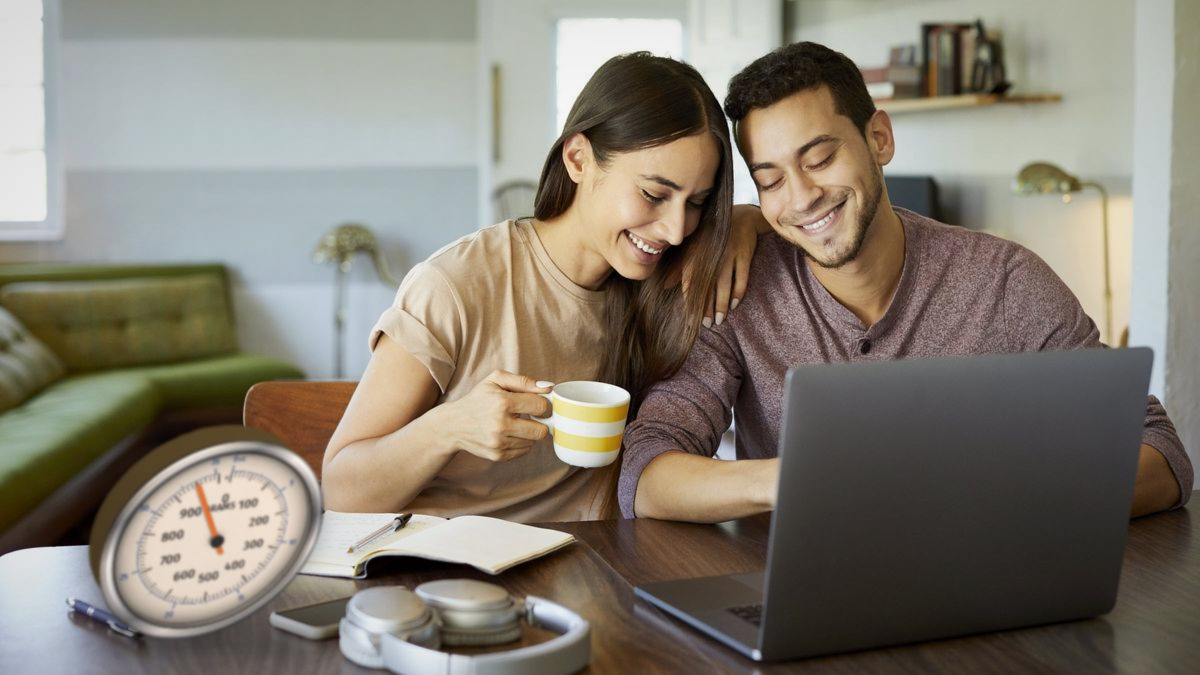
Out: value=950 unit=g
